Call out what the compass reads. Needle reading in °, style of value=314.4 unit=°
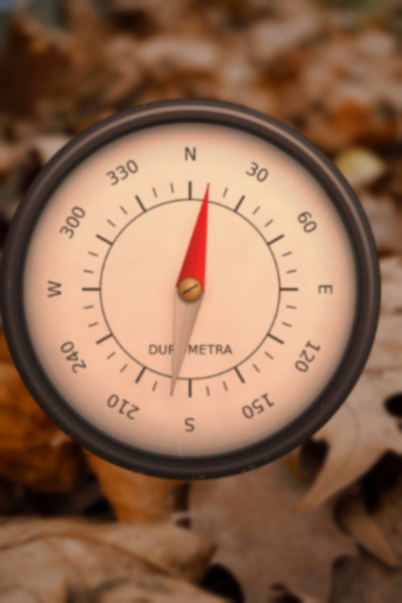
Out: value=10 unit=°
